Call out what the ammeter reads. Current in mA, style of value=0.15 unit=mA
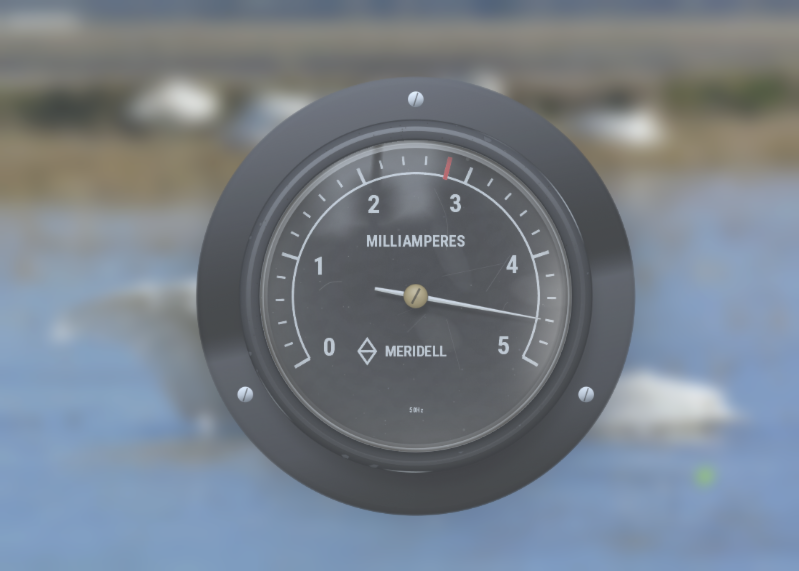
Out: value=4.6 unit=mA
